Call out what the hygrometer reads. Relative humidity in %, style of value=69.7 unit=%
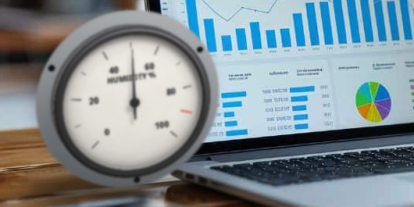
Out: value=50 unit=%
